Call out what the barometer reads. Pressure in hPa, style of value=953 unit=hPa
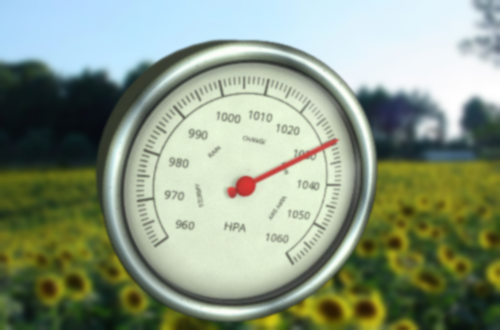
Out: value=1030 unit=hPa
